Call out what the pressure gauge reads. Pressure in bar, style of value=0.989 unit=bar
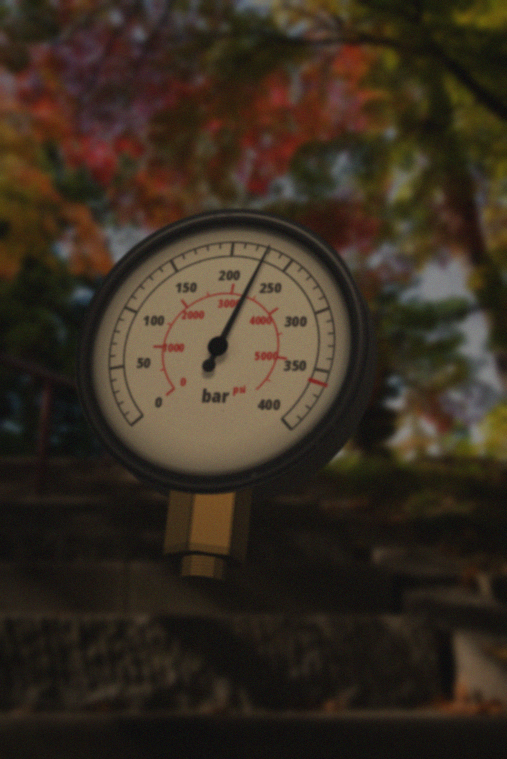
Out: value=230 unit=bar
